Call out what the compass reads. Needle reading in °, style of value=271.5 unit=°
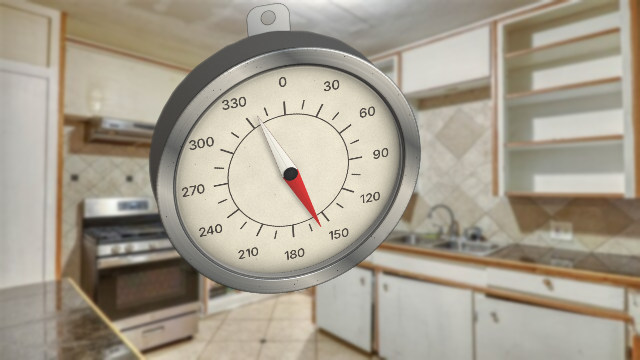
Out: value=157.5 unit=°
